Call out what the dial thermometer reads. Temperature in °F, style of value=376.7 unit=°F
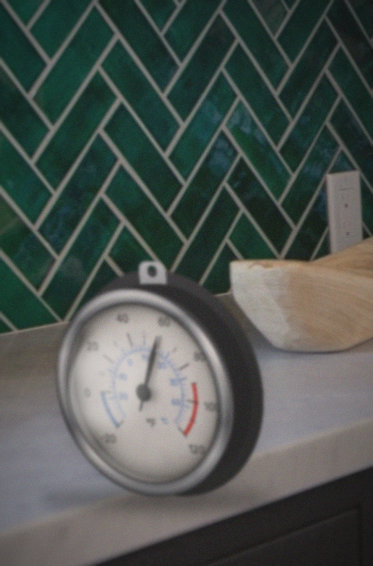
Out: value=60 unit=°F
